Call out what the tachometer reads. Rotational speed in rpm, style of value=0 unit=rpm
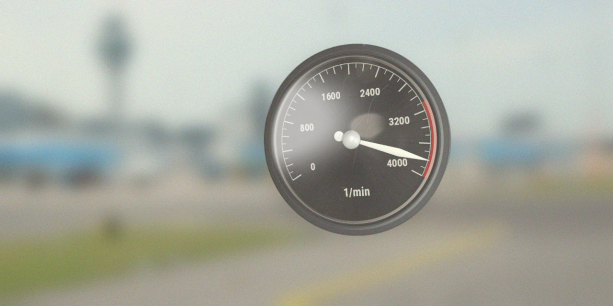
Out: value=3800 unit=rpm
